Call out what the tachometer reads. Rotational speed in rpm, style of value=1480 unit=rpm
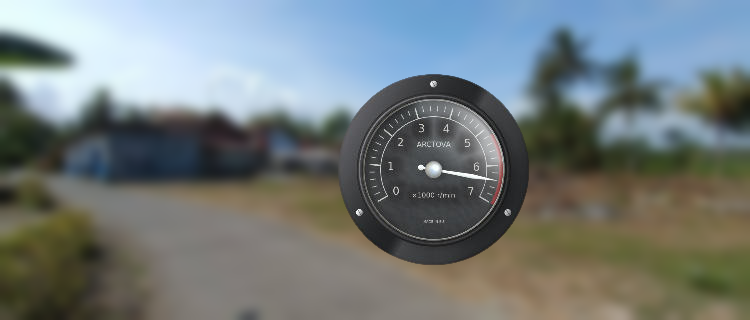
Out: value=6400 unit=rpm
